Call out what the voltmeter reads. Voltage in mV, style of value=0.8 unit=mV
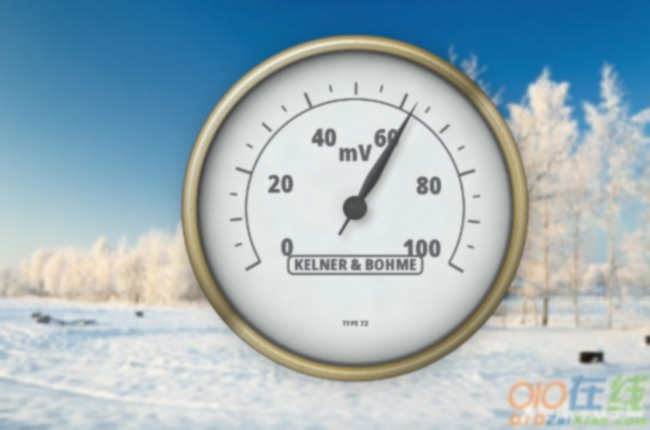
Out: value=62.5 unit=mV
